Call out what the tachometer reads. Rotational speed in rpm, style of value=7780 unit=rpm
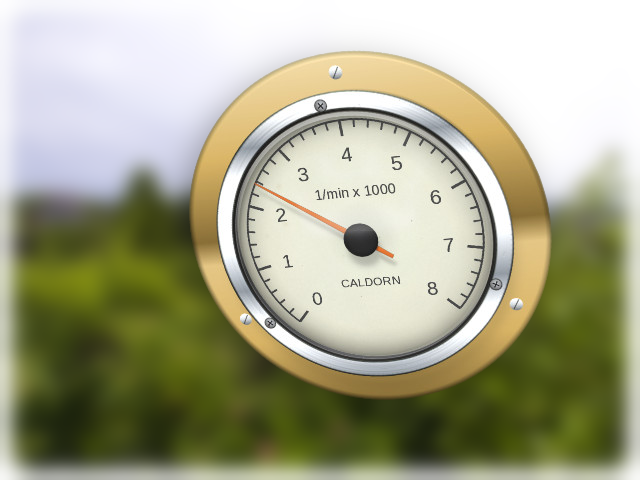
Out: value=2400 unit=rpm
